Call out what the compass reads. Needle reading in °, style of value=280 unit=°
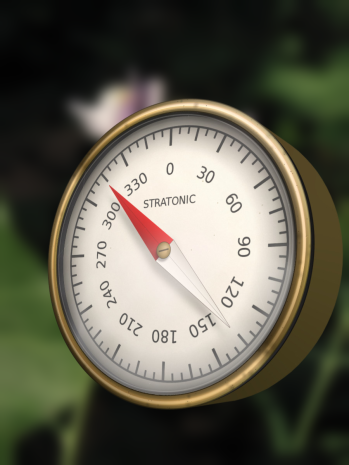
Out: value=315 unit=°
